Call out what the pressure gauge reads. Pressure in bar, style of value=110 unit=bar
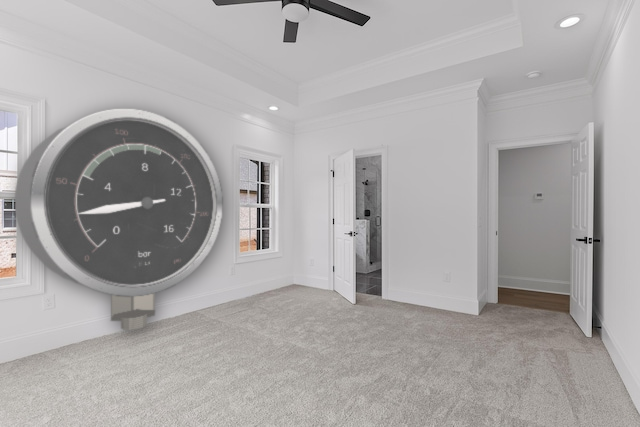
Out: value=2 unit=bar
